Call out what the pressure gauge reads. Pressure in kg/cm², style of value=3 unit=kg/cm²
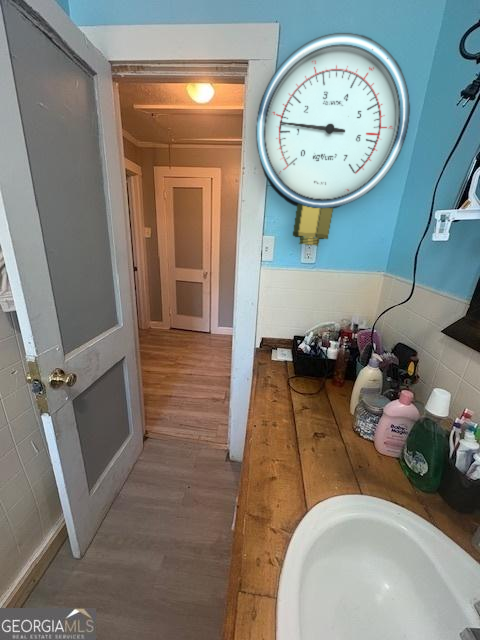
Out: value=1.2 unit=kg/cm²
